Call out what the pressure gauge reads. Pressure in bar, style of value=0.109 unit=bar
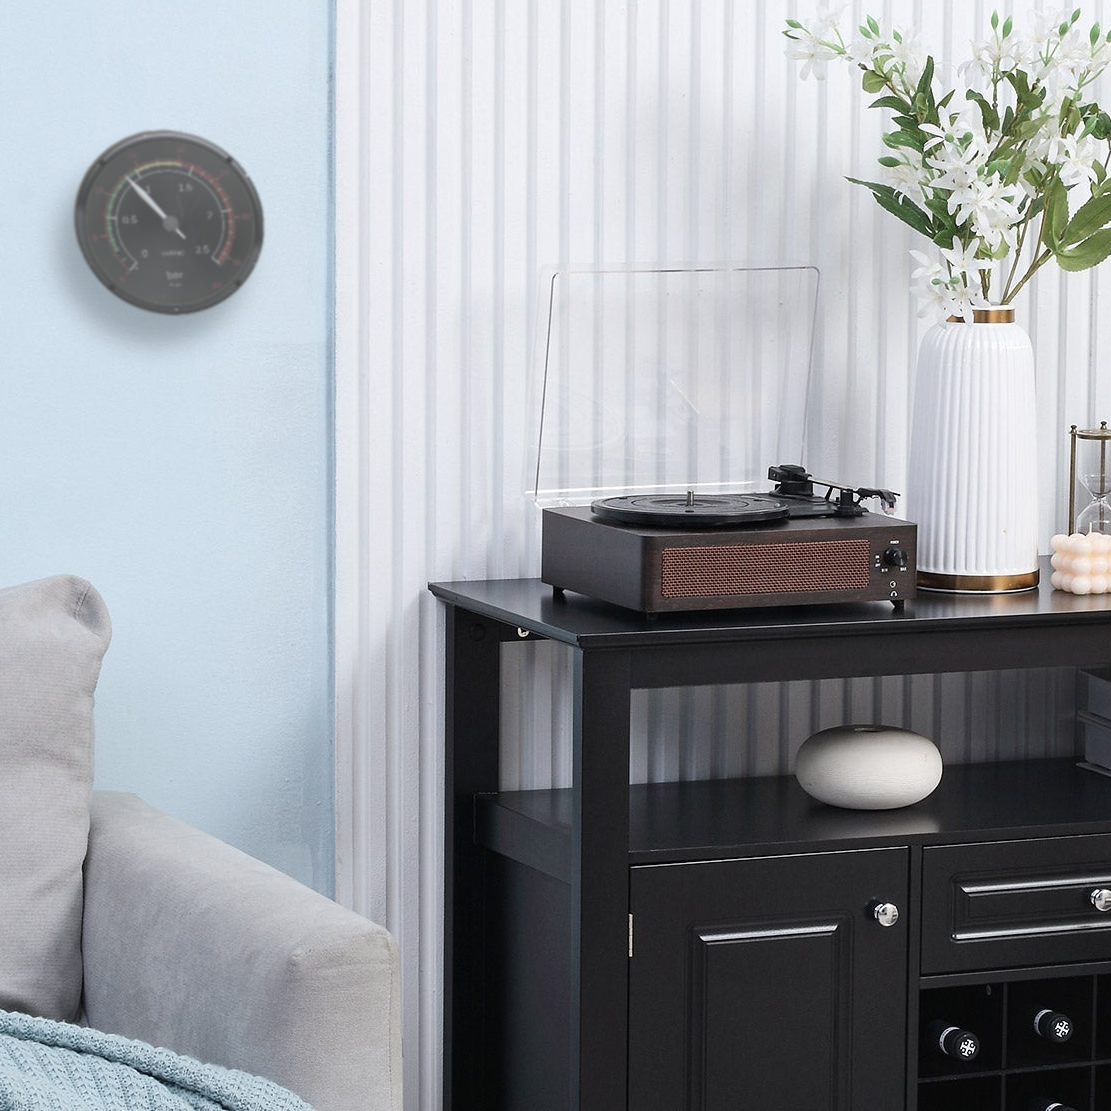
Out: value=0.9 unit=bar
